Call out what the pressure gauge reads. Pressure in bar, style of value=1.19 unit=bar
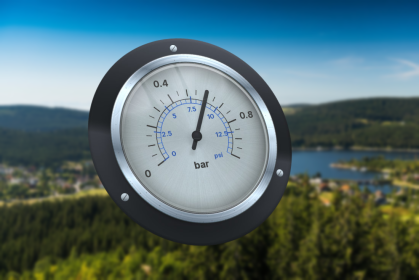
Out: value=0.6 unit=bar
